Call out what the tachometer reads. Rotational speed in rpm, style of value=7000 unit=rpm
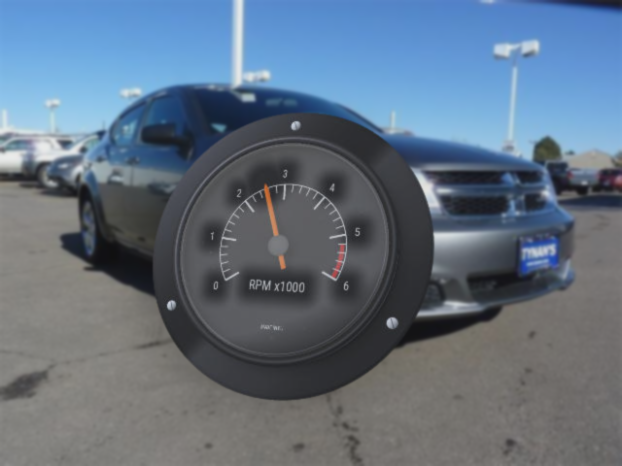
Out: value=2600 unit=rpm
